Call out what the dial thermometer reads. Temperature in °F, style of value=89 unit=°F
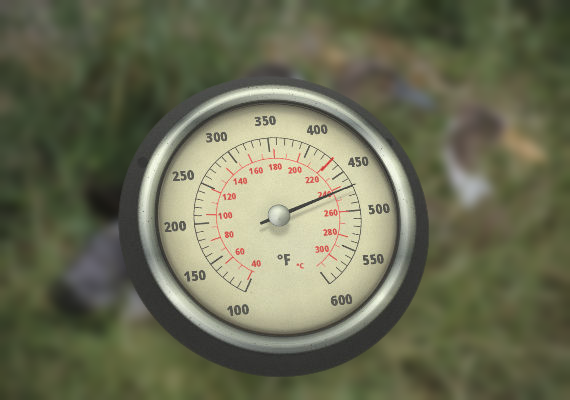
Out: value=470 unit=°F
